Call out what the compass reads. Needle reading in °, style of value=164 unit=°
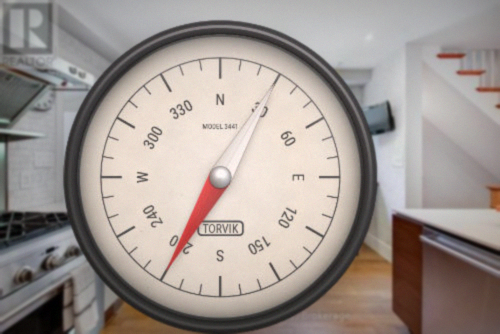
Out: value=210 unit=°
